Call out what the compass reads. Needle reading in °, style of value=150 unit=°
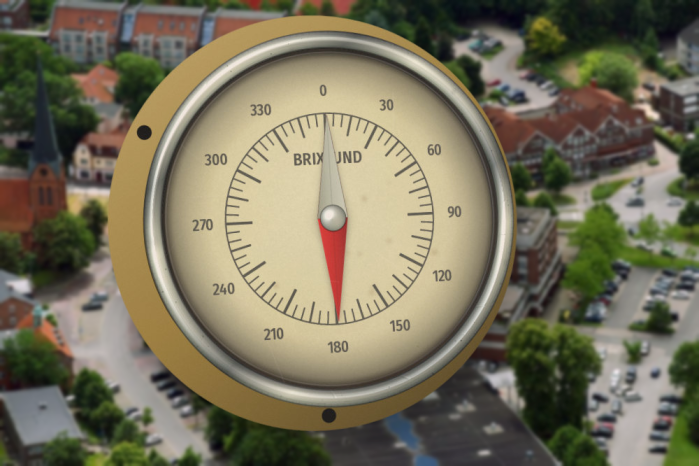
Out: value=180 unit=°
